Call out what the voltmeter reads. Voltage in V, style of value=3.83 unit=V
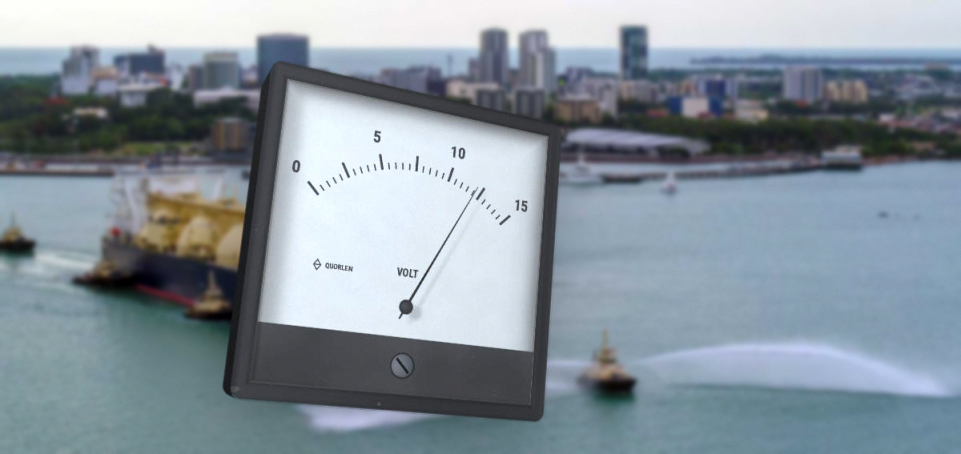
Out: value=12 unit=V
